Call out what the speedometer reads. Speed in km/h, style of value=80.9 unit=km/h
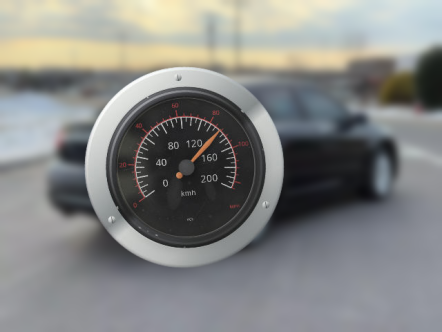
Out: value=140 unit=km/h
